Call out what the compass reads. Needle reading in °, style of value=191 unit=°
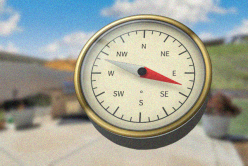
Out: value=110 unit=°
